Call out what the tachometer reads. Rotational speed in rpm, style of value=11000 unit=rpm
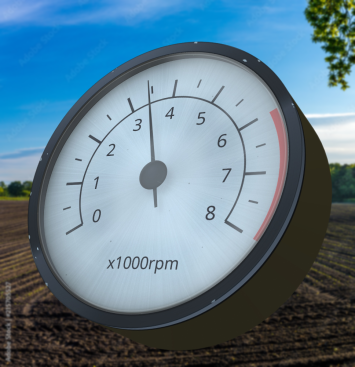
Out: value=3500 unit=rpm
